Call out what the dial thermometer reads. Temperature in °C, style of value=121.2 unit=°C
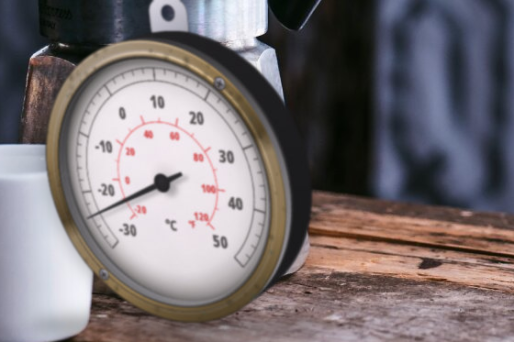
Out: value=-24 unit=°C
